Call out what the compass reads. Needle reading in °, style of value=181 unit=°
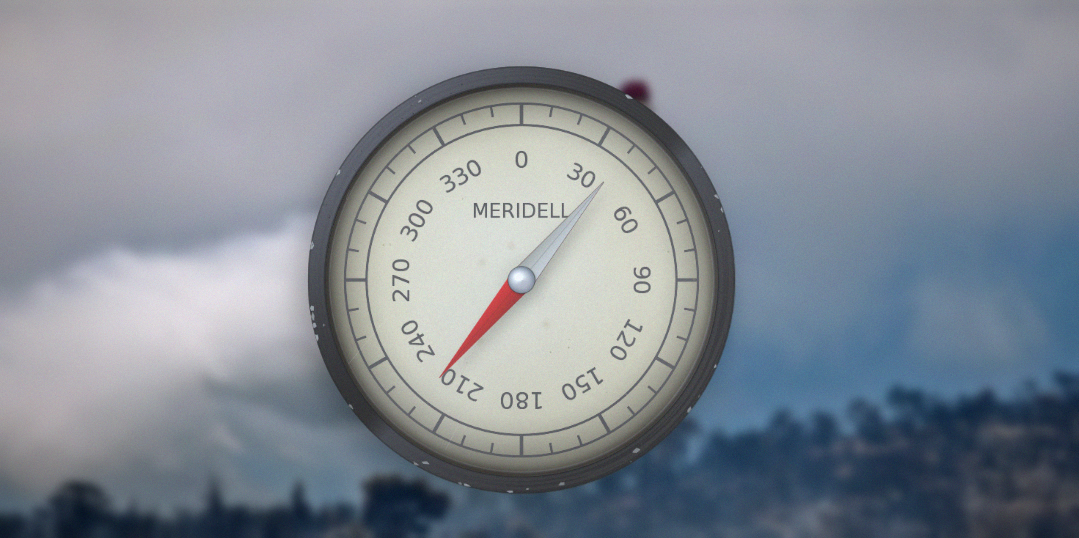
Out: value=220 unit=°
